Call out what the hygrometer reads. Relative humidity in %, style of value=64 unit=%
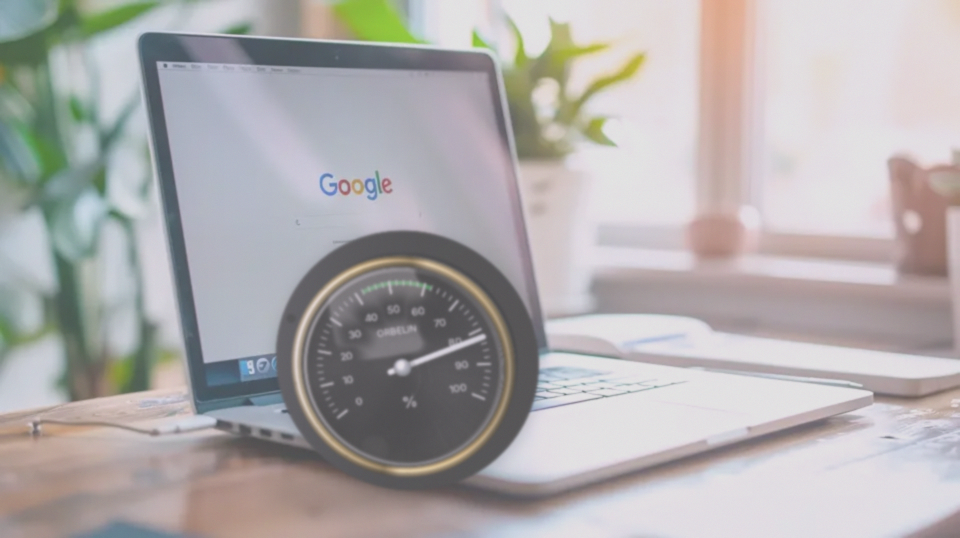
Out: value=82 unit=%
